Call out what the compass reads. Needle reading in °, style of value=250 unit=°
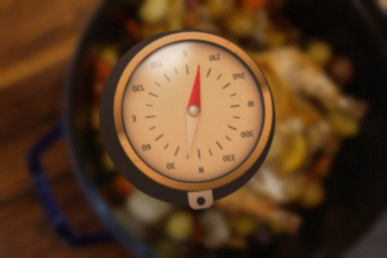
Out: value=195 unit=°
